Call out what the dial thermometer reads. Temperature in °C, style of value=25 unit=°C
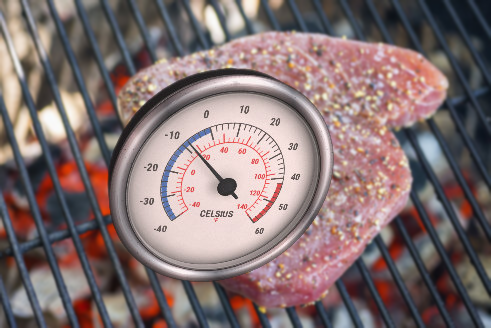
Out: value=-8 unit=°C
